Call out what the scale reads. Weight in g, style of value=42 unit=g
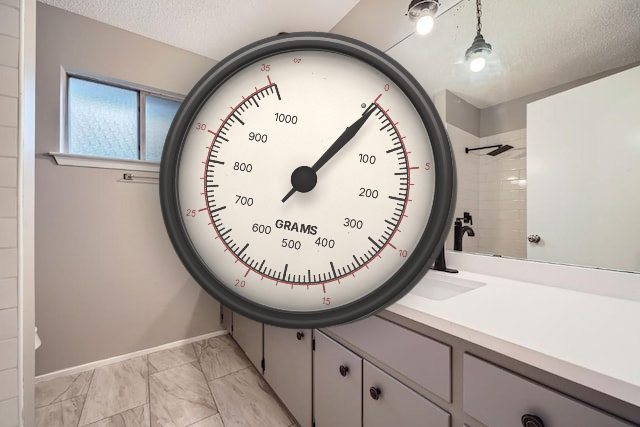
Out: value=10 unit=g
